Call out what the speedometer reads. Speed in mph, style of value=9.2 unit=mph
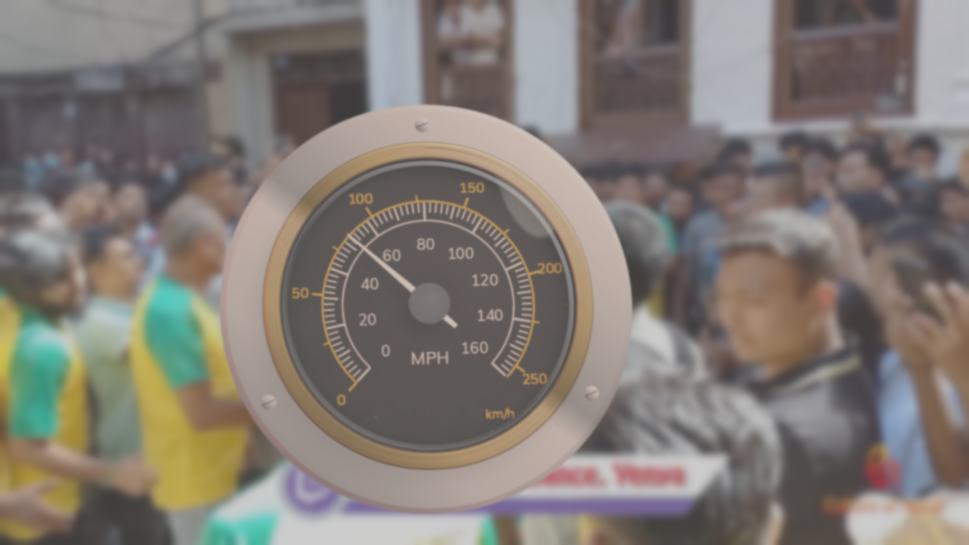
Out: value=52 unit=mph
